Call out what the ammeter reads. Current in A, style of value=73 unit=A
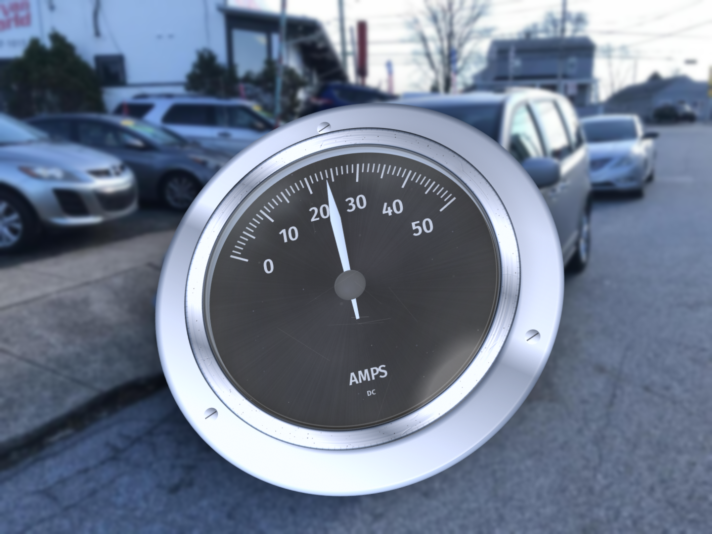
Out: value=24 unit=A
